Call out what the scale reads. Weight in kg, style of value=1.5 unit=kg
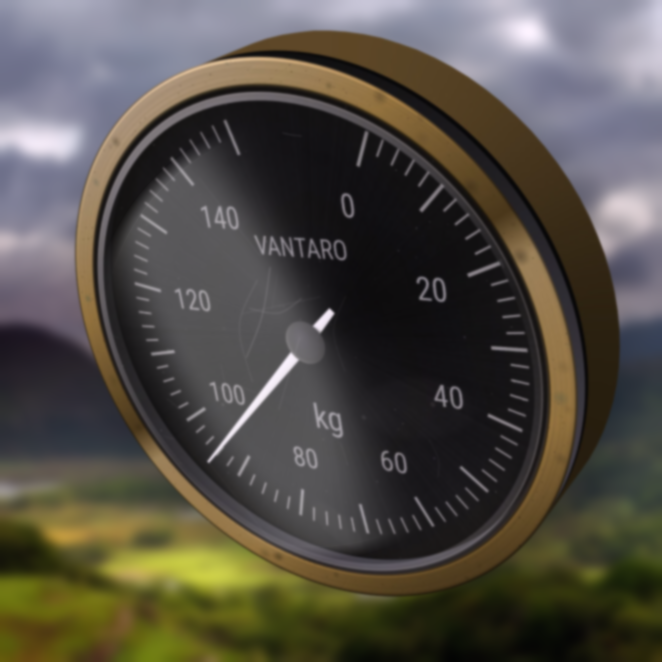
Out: value=94 unit=kg
